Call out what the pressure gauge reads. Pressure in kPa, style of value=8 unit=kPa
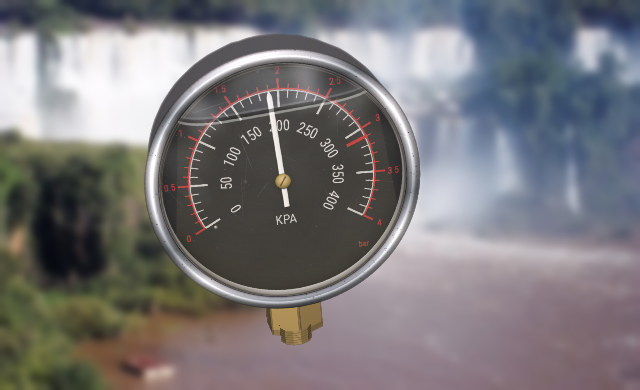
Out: value=190 unit=kPa
